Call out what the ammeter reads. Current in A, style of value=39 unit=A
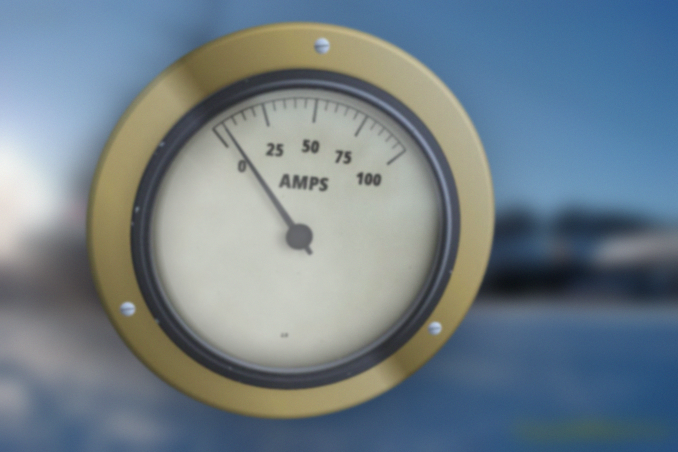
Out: value=5 unit=A
